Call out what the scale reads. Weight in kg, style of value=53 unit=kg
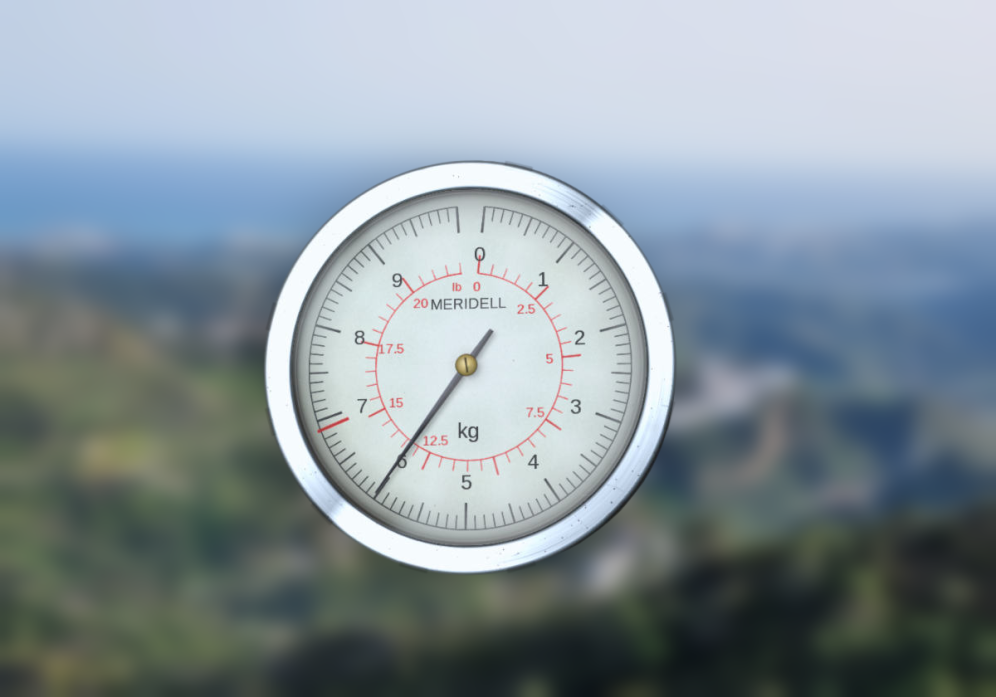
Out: value=6 unit=kg
